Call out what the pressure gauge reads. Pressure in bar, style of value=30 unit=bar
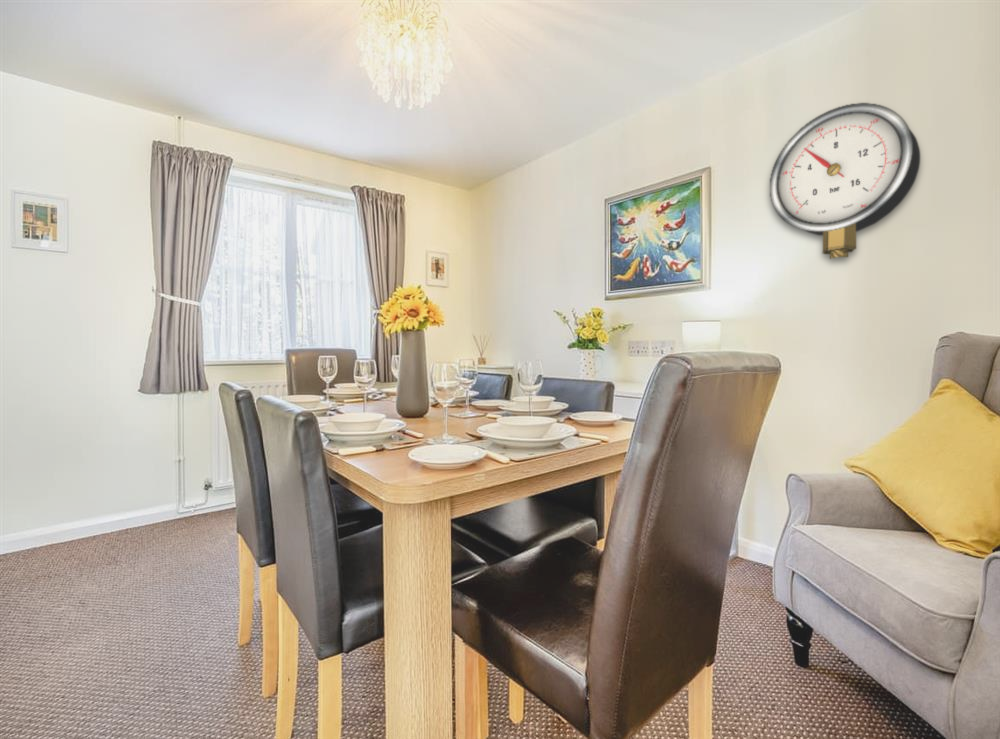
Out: value=5.5 unit=bar
